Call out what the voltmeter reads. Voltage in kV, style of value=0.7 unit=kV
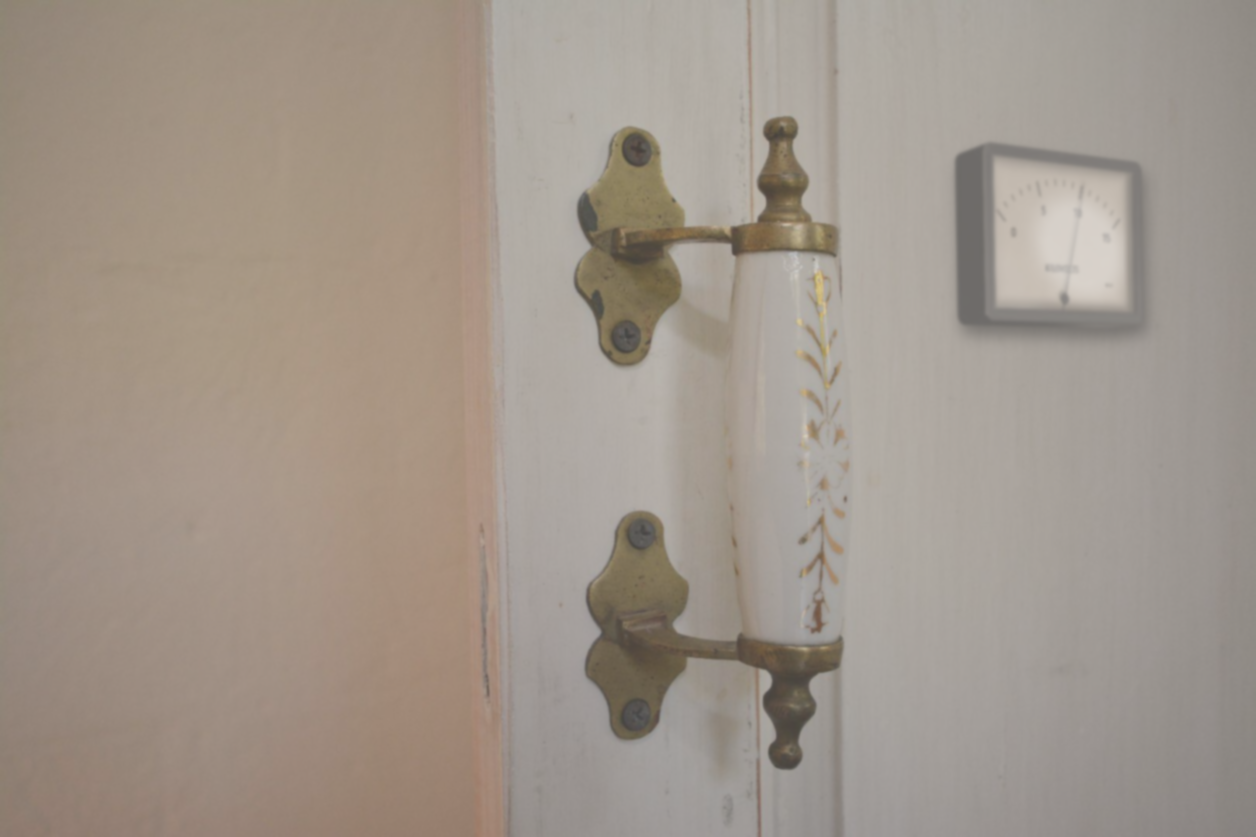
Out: value=10 unit=kV
